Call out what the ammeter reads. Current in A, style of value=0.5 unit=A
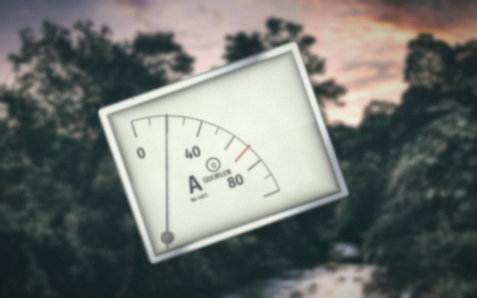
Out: value=20 unit=A
